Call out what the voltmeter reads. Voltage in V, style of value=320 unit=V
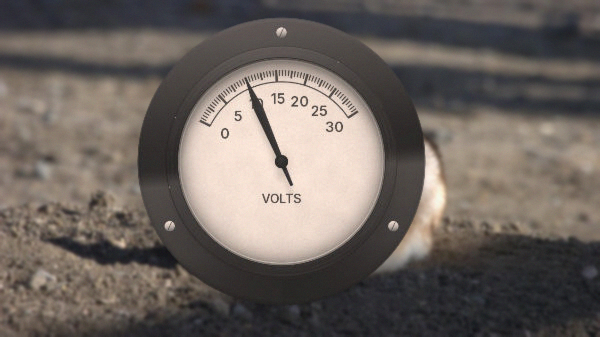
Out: value=10 unit=V
